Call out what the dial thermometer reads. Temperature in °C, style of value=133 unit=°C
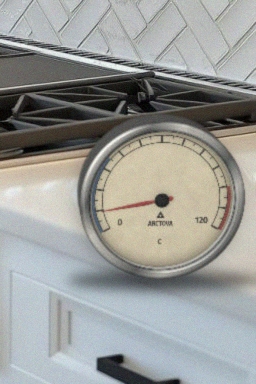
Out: value=10 unit=°C
